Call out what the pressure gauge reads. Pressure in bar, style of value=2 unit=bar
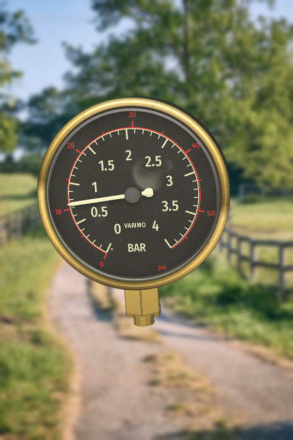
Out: value=0.75 unit=bar
